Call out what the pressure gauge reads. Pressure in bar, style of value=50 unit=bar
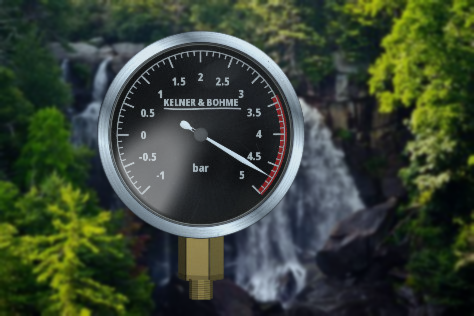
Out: value=4.7 unit=bar
